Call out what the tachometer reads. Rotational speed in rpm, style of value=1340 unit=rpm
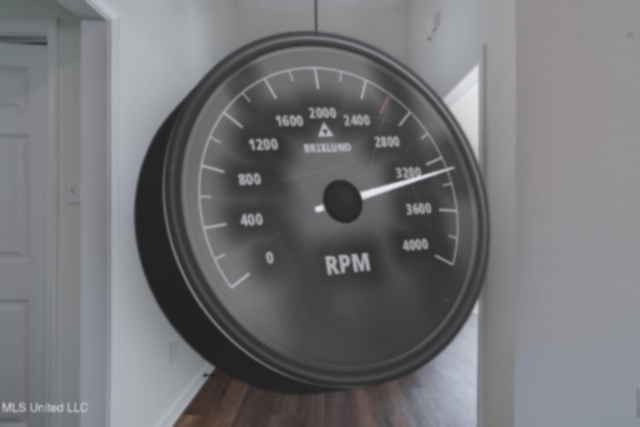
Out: value=3300 unit=rpm
